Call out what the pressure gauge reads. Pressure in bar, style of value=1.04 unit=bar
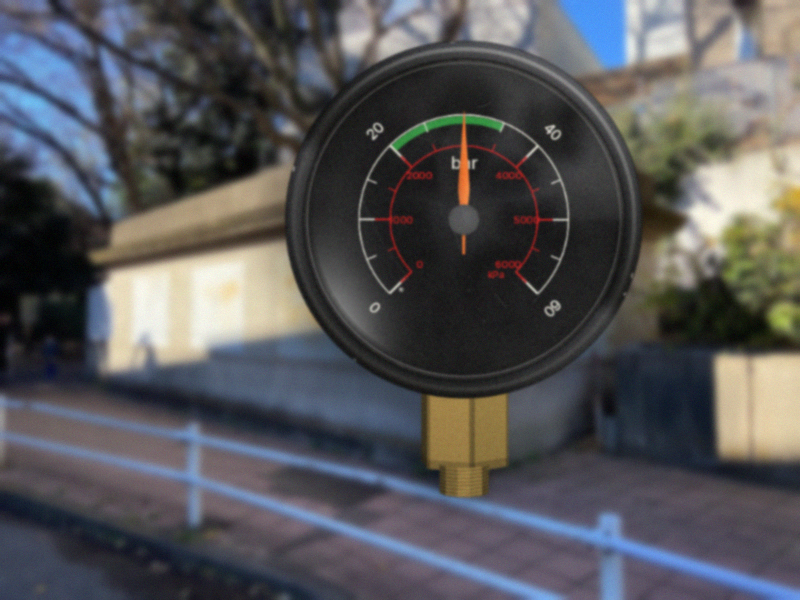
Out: value=30 unit=bar
